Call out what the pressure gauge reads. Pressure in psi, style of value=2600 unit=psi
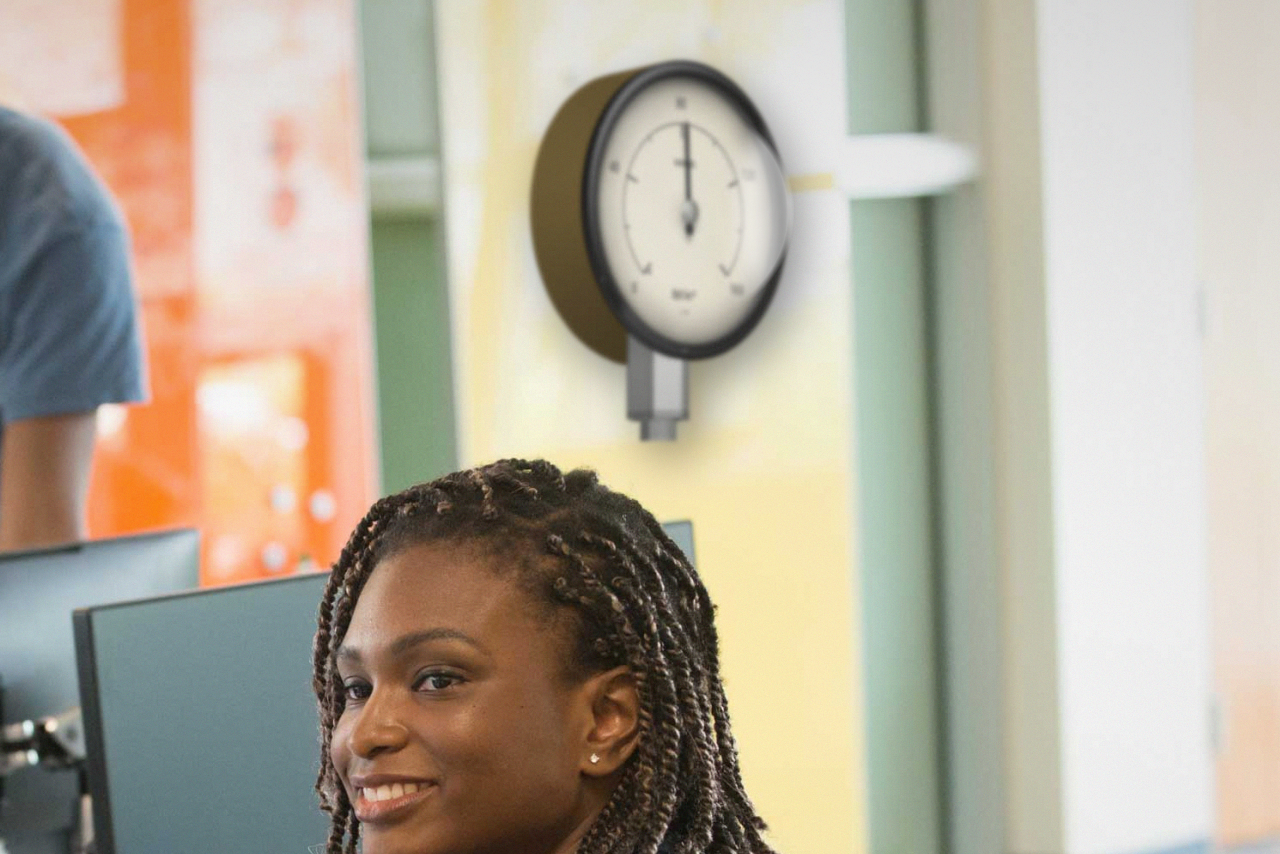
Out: value=80 unit=psi
